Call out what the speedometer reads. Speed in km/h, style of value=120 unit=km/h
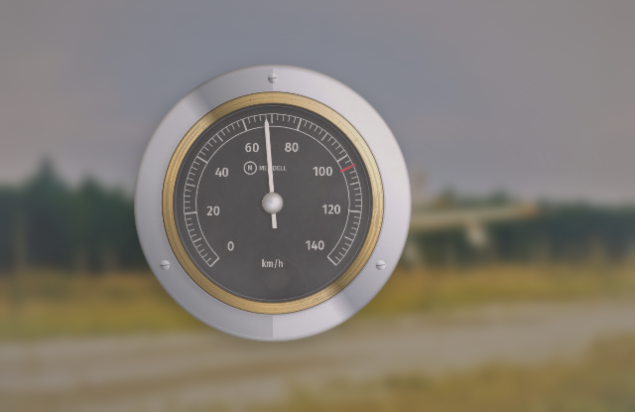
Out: value=68 unit=km/h
